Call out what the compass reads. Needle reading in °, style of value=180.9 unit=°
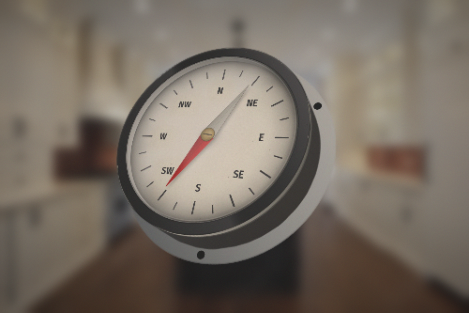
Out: value=210 unit=°
